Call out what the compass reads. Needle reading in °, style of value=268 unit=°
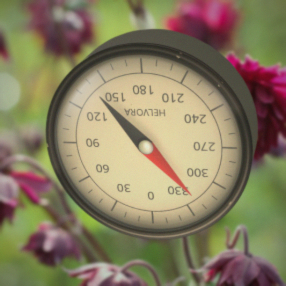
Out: value=320 unit=°
